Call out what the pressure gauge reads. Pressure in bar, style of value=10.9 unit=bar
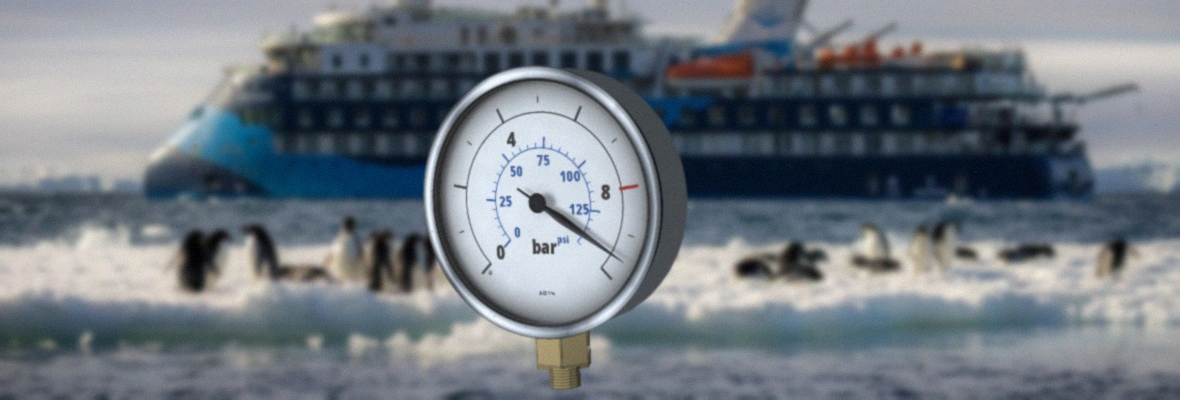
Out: value=9.5 unit=bar
